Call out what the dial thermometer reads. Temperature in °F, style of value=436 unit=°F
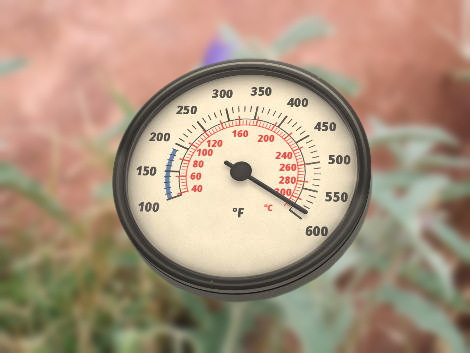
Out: value=590 unit=°F
